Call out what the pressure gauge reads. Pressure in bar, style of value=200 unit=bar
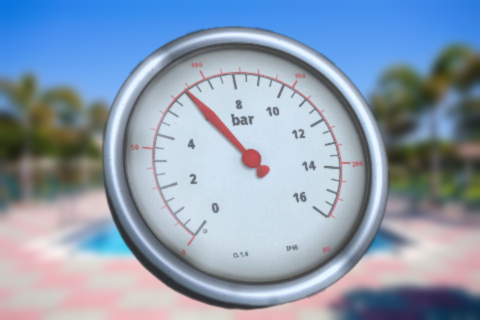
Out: value=6 unit=bar
